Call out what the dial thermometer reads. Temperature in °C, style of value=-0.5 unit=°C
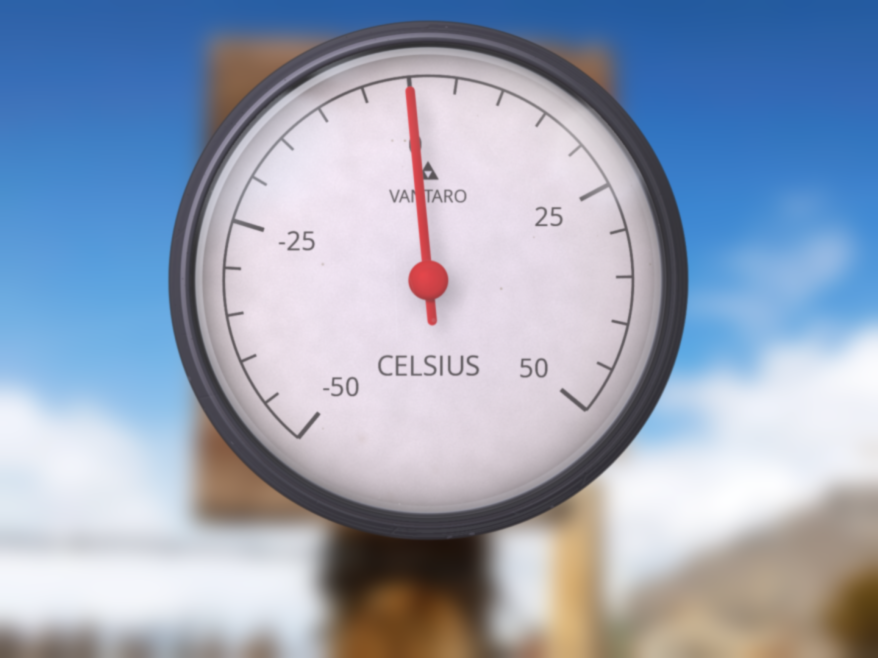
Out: value=0 unit=°C
